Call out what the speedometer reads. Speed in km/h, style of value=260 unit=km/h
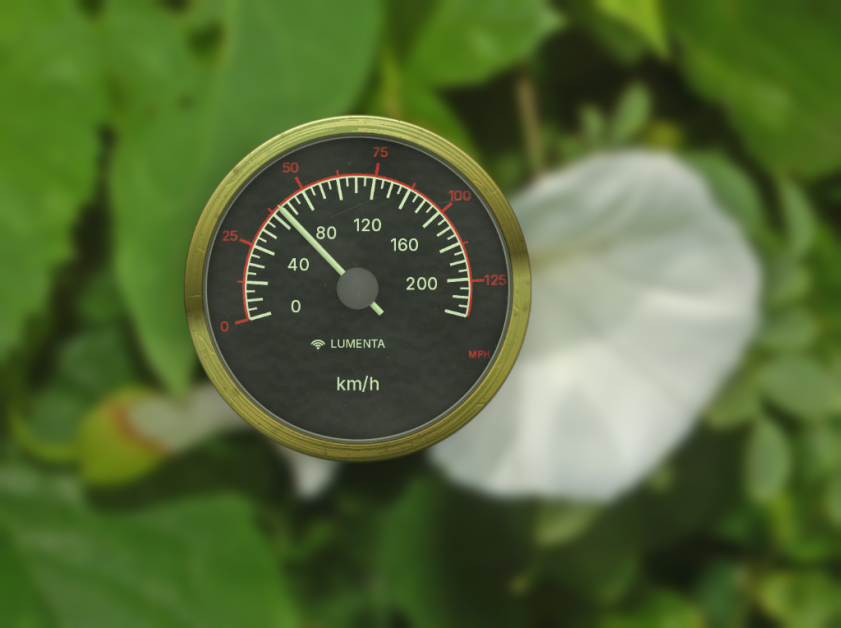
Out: value=65 unit=km/h
